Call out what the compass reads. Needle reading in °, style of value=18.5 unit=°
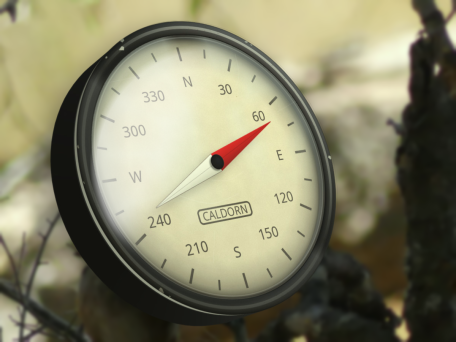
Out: value=67.5 unit=°
